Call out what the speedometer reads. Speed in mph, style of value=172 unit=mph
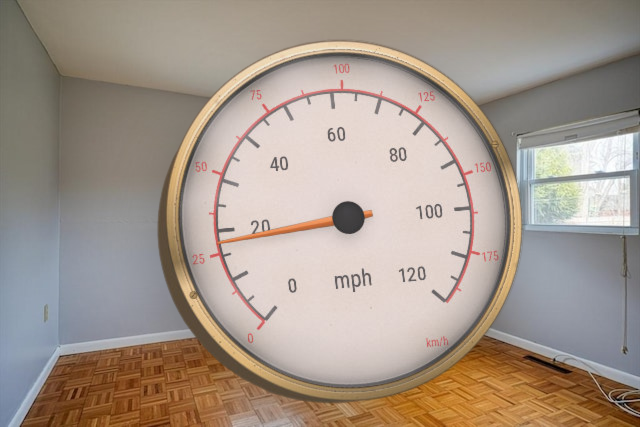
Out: value=17.5 unit=mph
